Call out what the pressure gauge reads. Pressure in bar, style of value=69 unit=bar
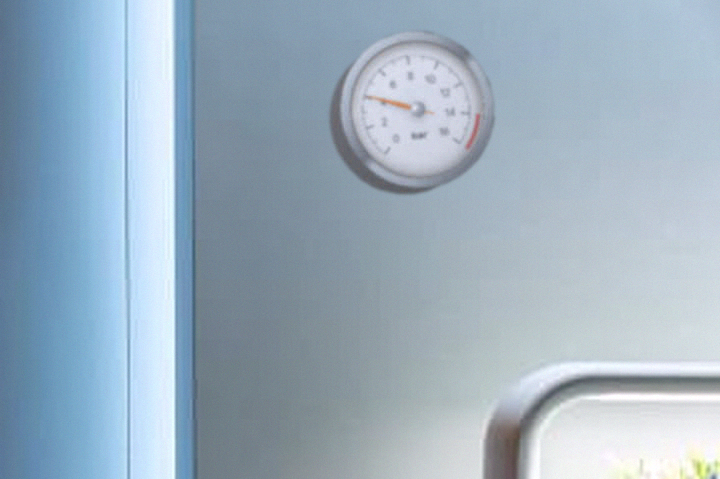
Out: value=4 unit=bar
